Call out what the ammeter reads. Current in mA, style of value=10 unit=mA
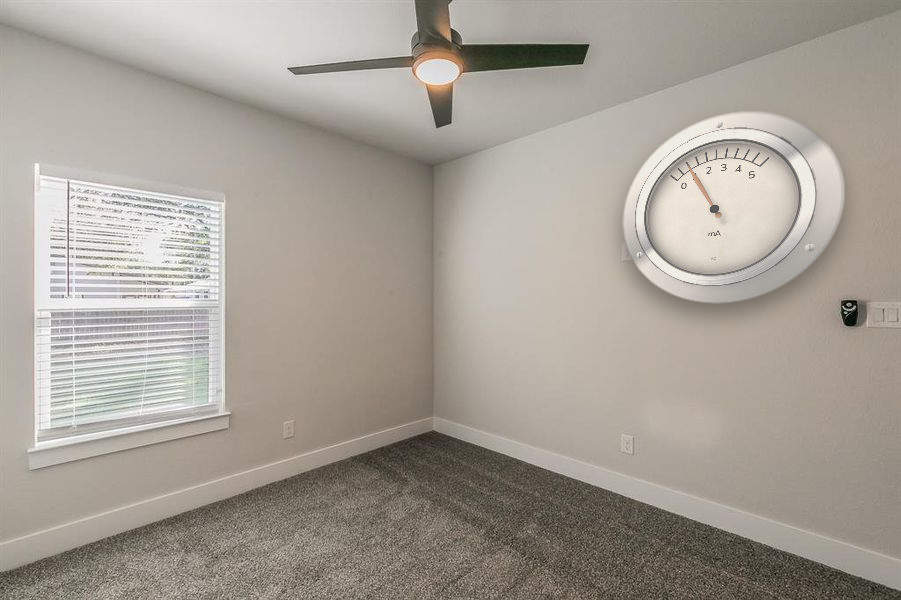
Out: value=1 unit=mA
